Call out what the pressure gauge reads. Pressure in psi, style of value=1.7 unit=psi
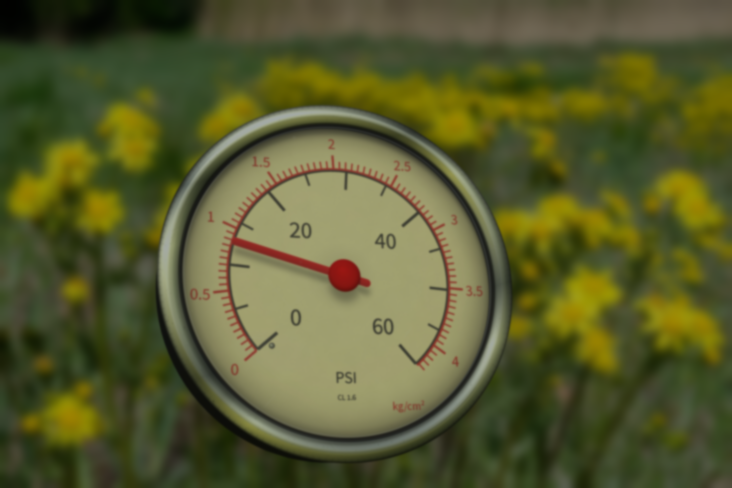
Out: value=12.5 unit=psi
